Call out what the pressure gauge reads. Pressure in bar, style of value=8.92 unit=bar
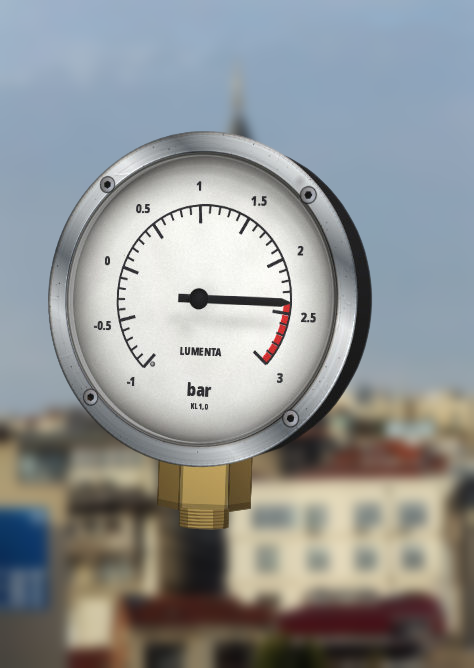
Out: value=2.4 unit=bar
